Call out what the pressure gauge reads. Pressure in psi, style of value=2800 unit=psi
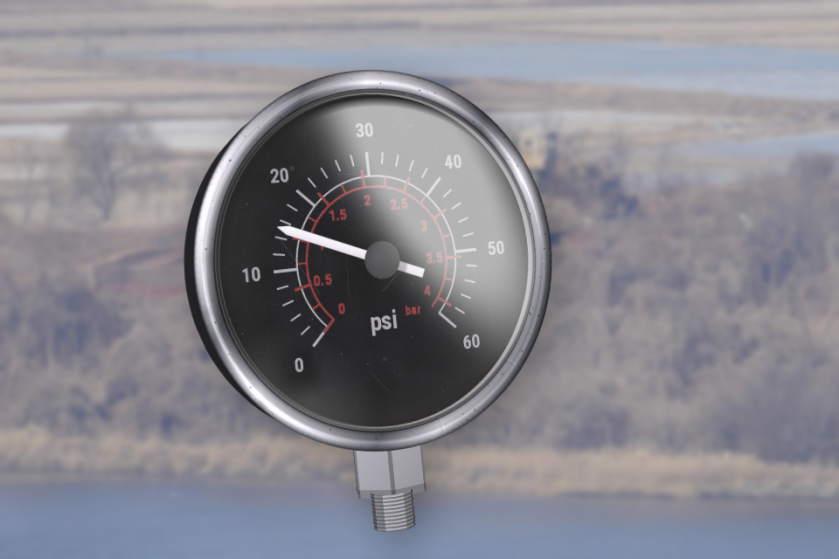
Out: value=15 unit=psi
